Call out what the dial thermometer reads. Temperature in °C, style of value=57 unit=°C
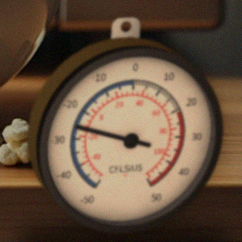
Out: value=-25 unit=°C
